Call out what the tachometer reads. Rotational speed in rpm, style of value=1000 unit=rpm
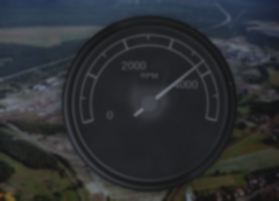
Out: value=3750 unit=rpm
